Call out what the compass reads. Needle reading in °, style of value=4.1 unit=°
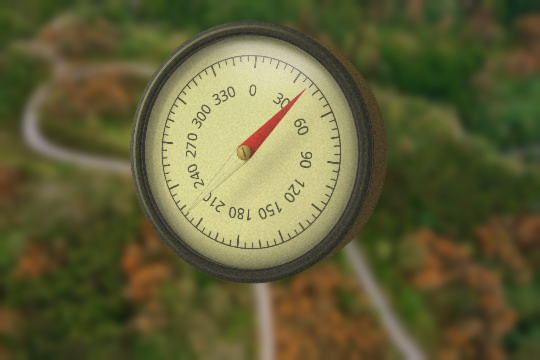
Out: value=40 unit=°
